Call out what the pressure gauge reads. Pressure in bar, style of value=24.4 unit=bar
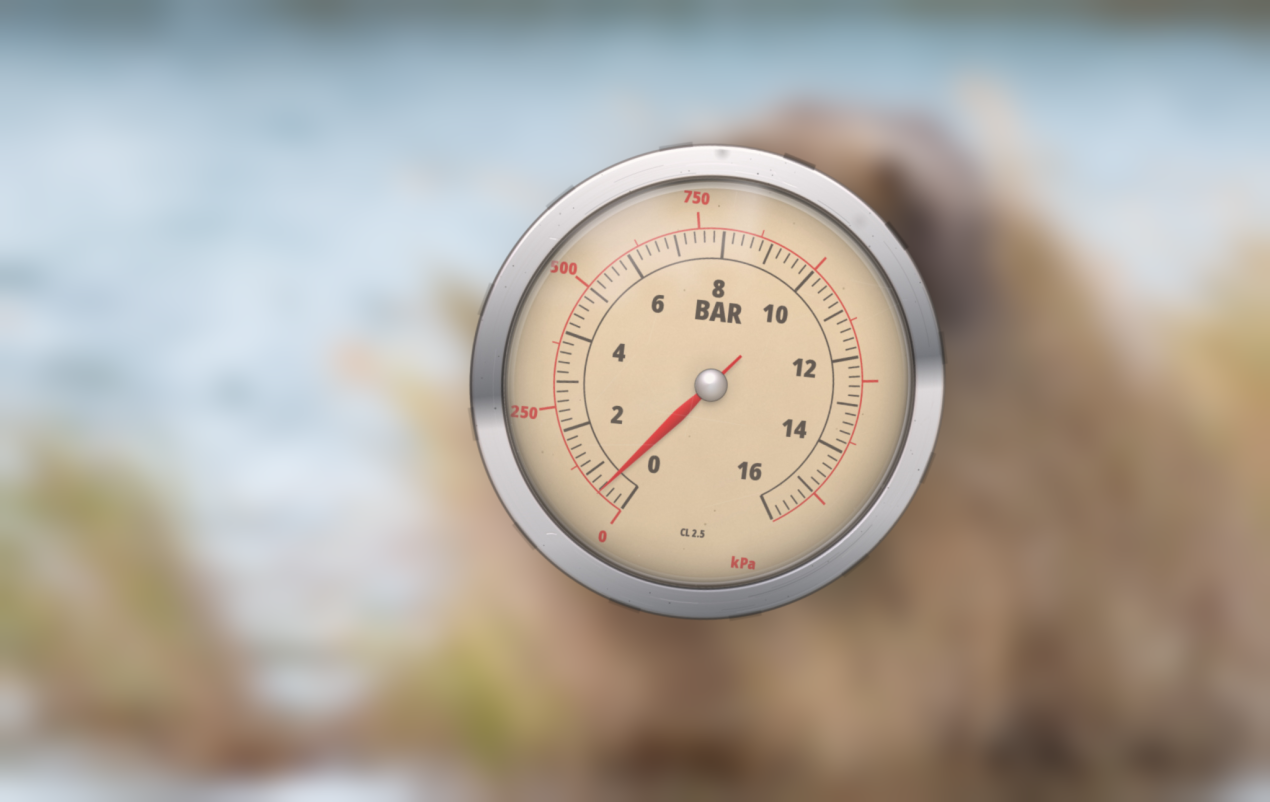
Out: value=0.6 unit=bar
